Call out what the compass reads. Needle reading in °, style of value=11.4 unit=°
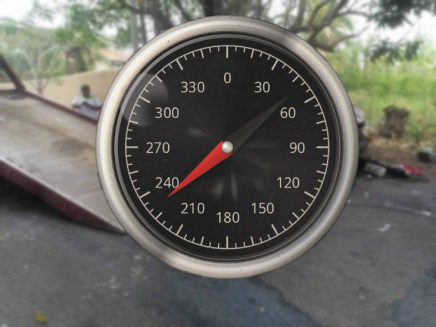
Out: value=230 unit=°
